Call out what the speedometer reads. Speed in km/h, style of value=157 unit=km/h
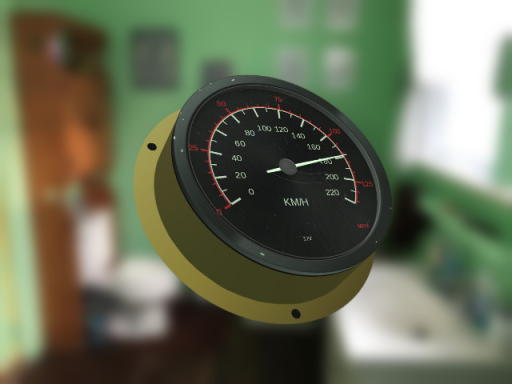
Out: value=180 unit=km/h
